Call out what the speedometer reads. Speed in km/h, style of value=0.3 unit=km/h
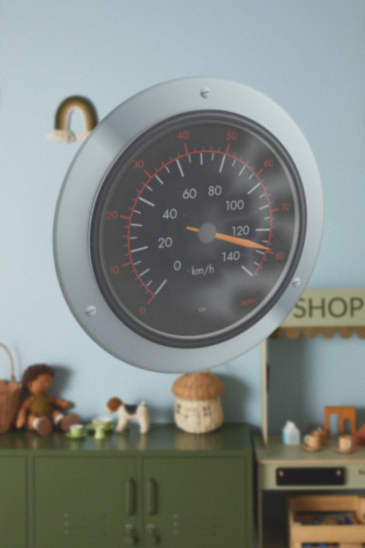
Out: value=127.5 unit=km/h
